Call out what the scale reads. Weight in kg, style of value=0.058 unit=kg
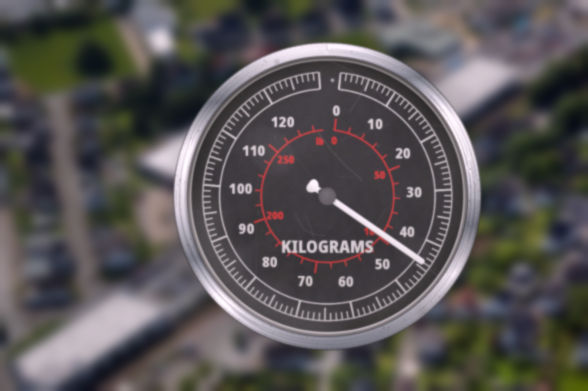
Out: value=44 unit=kg
